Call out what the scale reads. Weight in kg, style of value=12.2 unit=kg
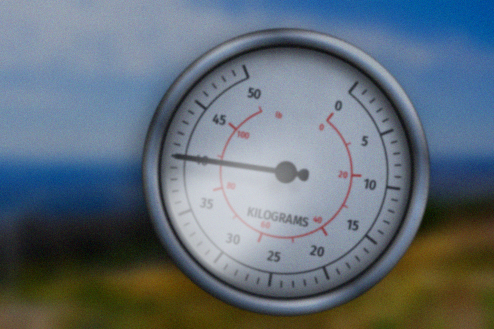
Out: value=40 unit=kg
